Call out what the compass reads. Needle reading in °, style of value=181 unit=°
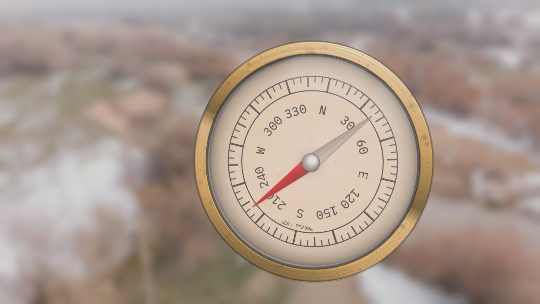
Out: value=220 unit=°
